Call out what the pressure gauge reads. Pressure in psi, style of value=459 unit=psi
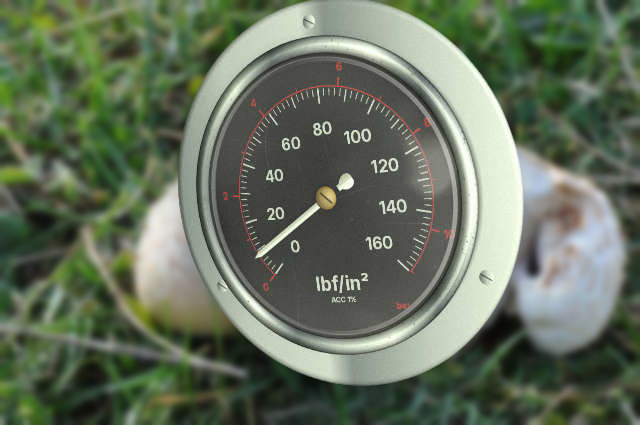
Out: value=8 unit=psi
